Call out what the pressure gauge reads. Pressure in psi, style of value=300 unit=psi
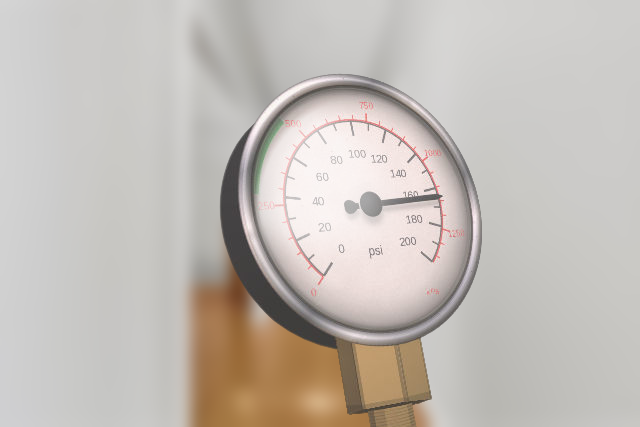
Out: value=165 unit=psi
